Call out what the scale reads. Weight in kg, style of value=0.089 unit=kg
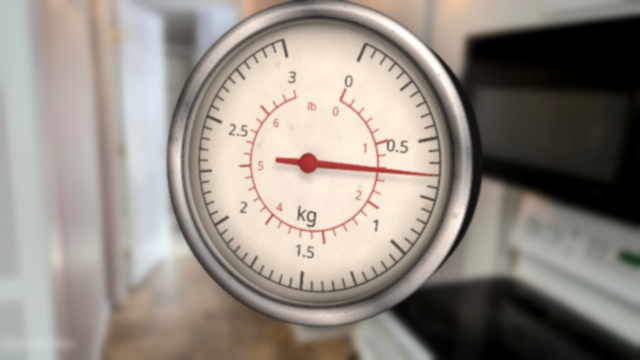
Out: value=0.65 unit=kg
